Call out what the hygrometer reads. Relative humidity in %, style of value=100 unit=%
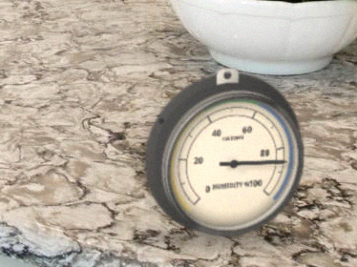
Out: value=85 unit=%
